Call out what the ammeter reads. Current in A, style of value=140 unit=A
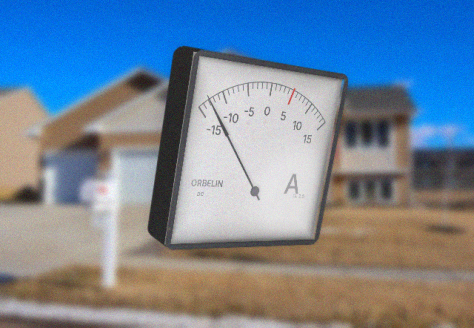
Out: value=-13 unit=A
